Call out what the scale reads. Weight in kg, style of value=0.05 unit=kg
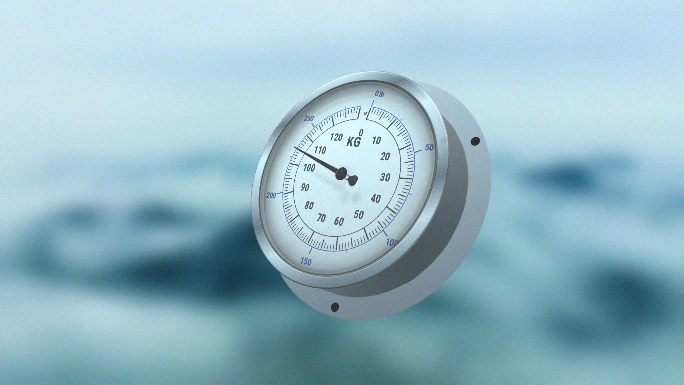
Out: value=105 unit=kg
